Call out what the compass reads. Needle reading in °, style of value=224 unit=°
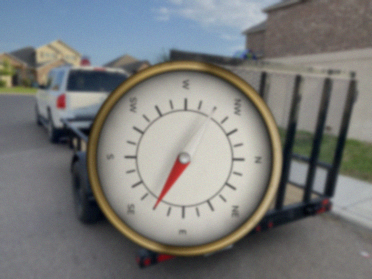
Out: value=120 unit=°
